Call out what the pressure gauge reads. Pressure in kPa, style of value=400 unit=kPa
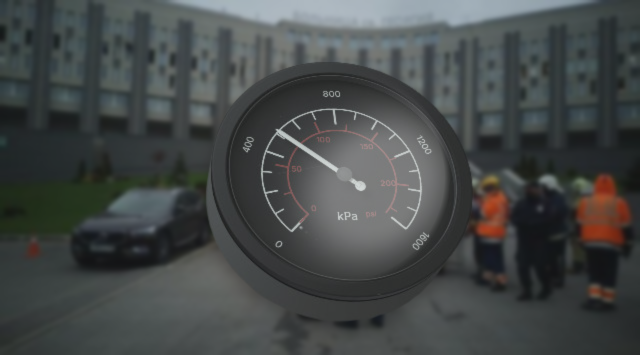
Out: value=500 unit=kPa
